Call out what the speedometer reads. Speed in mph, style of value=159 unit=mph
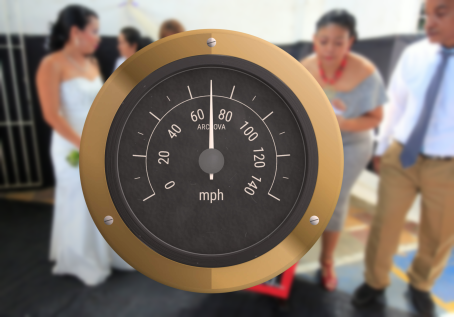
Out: value=70 unit=mph
